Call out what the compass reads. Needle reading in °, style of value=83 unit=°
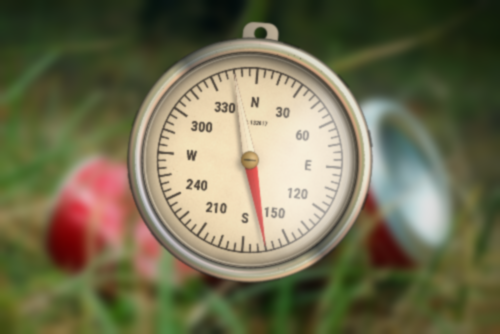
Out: value=165 unit=°
